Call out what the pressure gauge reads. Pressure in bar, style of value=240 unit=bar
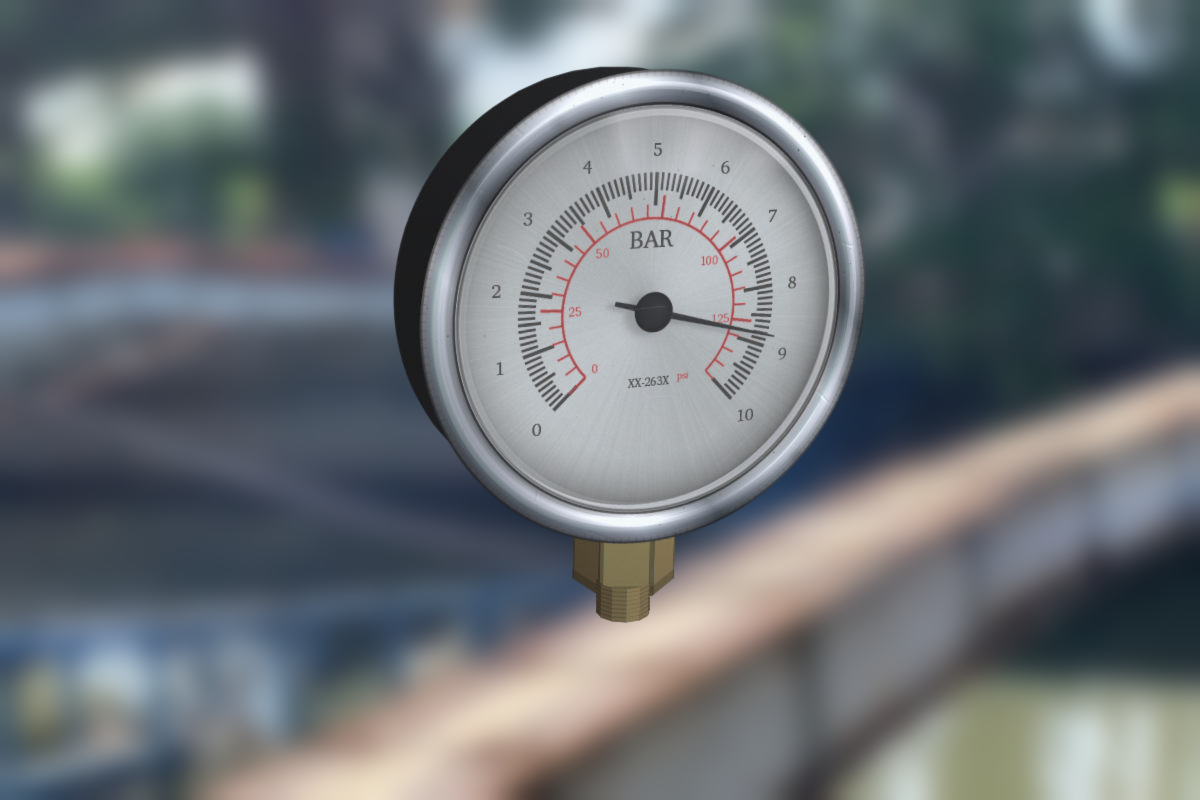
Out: value=8.8 unit=bar
